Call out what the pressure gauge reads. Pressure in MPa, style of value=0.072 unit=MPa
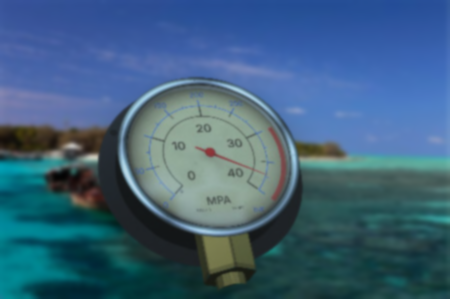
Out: value=37.5 unit=MPa
